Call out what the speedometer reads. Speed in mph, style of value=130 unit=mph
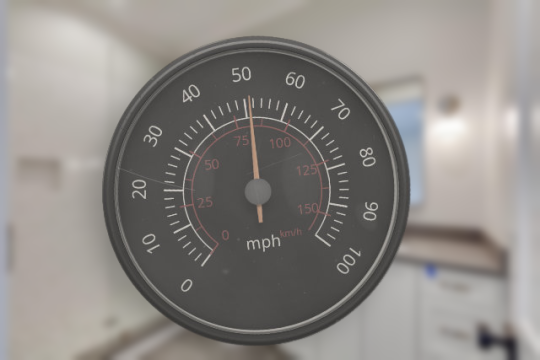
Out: value=51 unit=mph
